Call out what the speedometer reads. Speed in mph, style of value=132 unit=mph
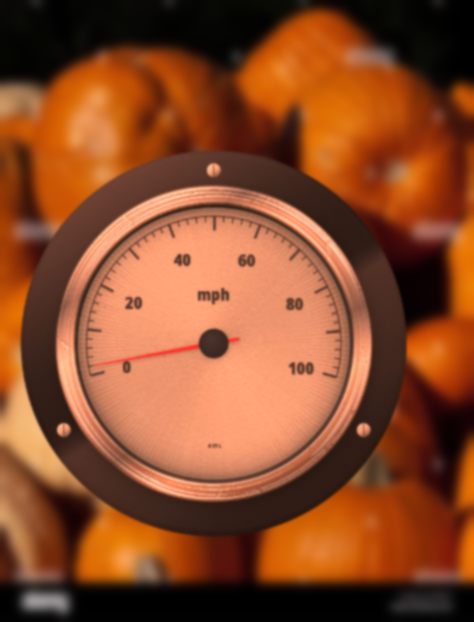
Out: value=2 unit=mph
